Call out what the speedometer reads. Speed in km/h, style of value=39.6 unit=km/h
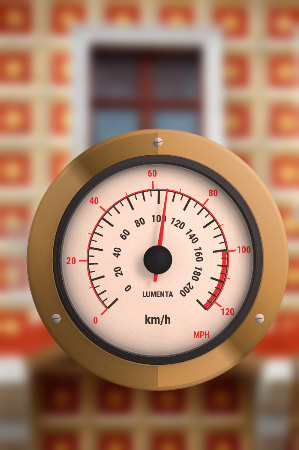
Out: value=105 unit=km/h
